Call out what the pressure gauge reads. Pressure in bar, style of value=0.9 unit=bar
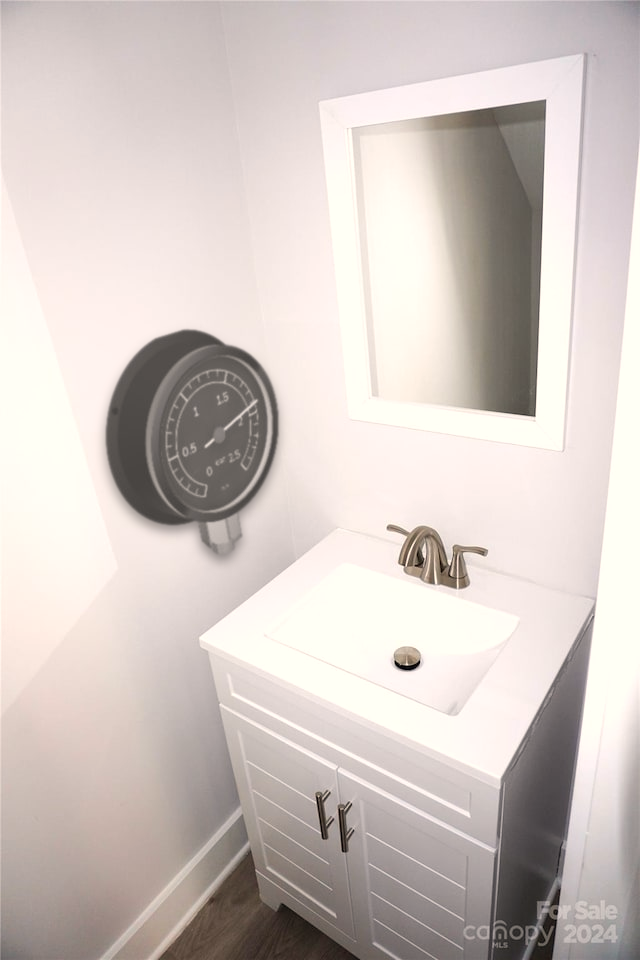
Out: value=1.9 unit=bar
